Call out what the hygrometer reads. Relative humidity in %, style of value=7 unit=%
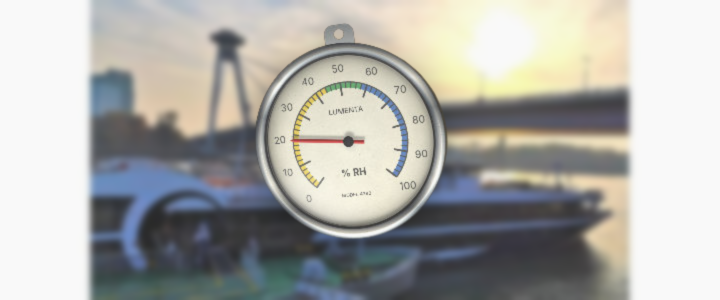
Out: value=20 unit=%
